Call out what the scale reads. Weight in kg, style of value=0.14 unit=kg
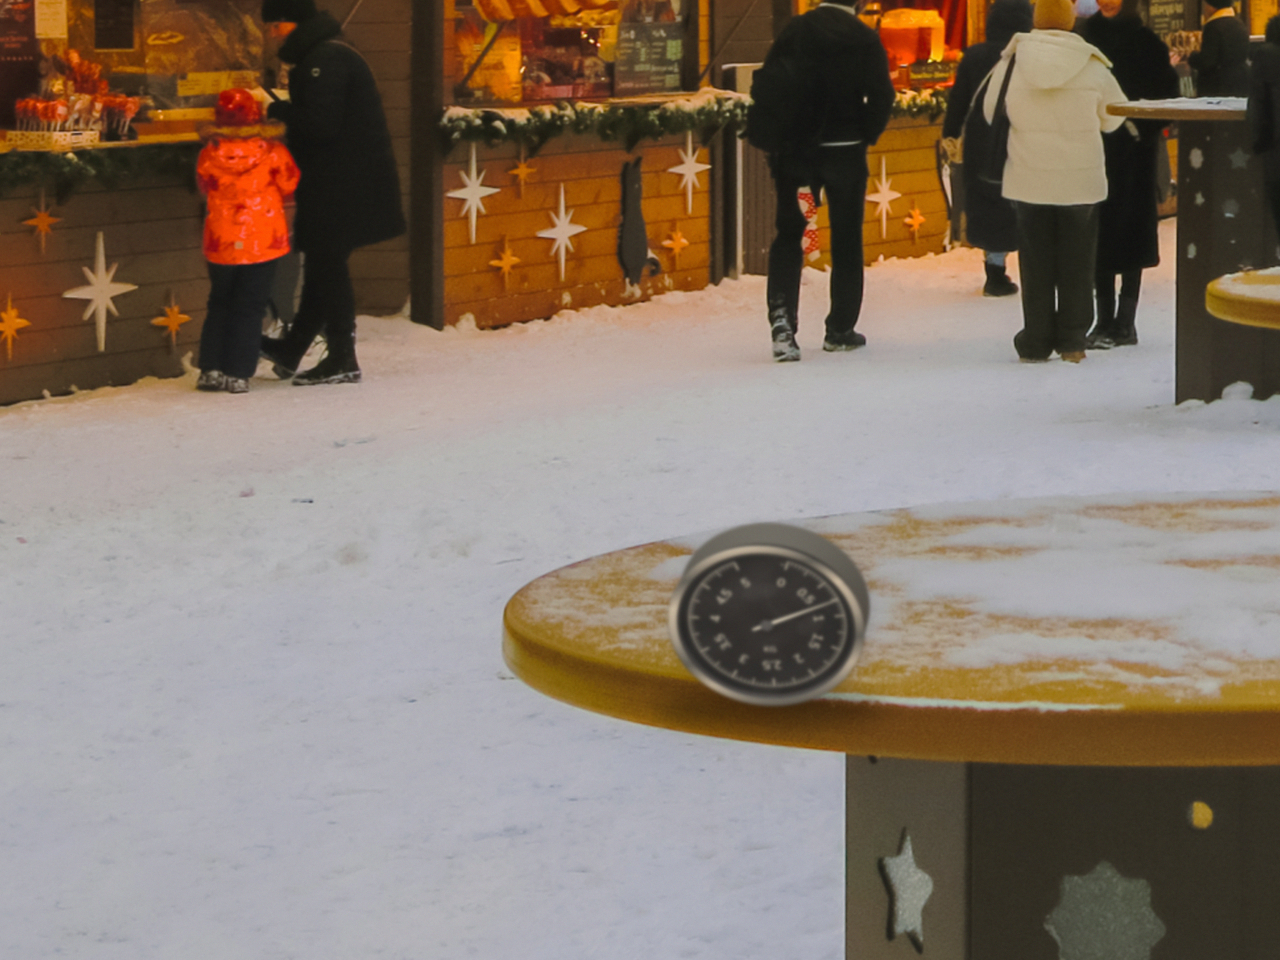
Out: value=0.75 unit=kg
